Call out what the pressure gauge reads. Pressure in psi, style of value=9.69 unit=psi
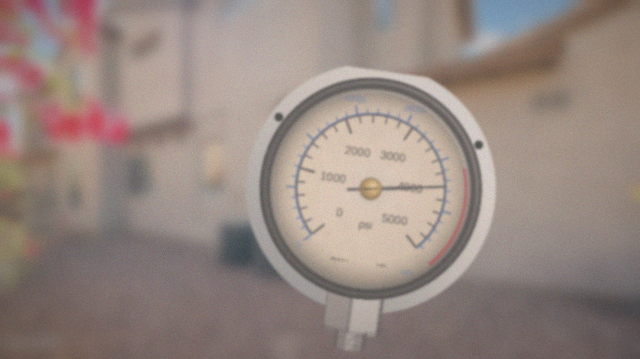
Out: value=4000 unit=psi
